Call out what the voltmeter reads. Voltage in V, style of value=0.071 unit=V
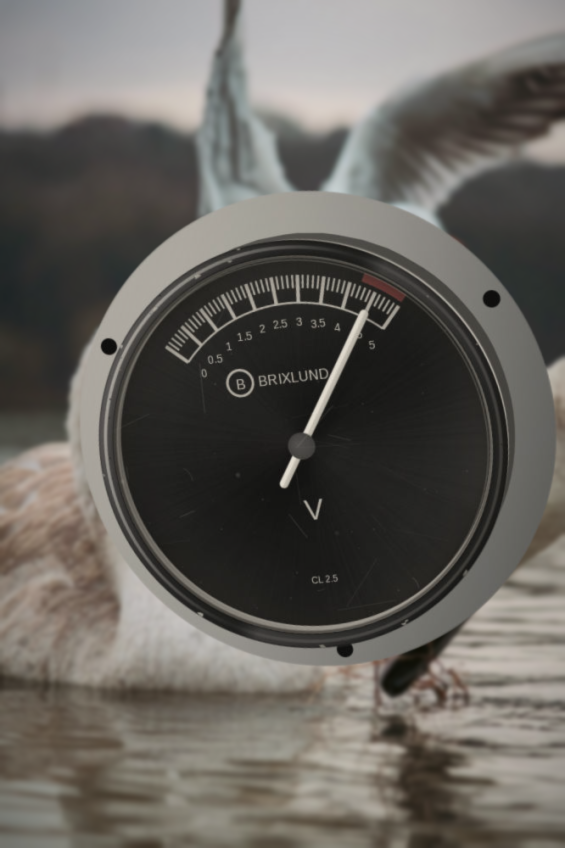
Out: value=4.5 unit=V
